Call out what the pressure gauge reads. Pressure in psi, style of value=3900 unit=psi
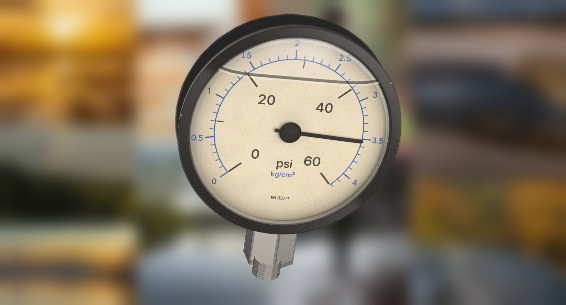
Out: value=50 unit=psi
